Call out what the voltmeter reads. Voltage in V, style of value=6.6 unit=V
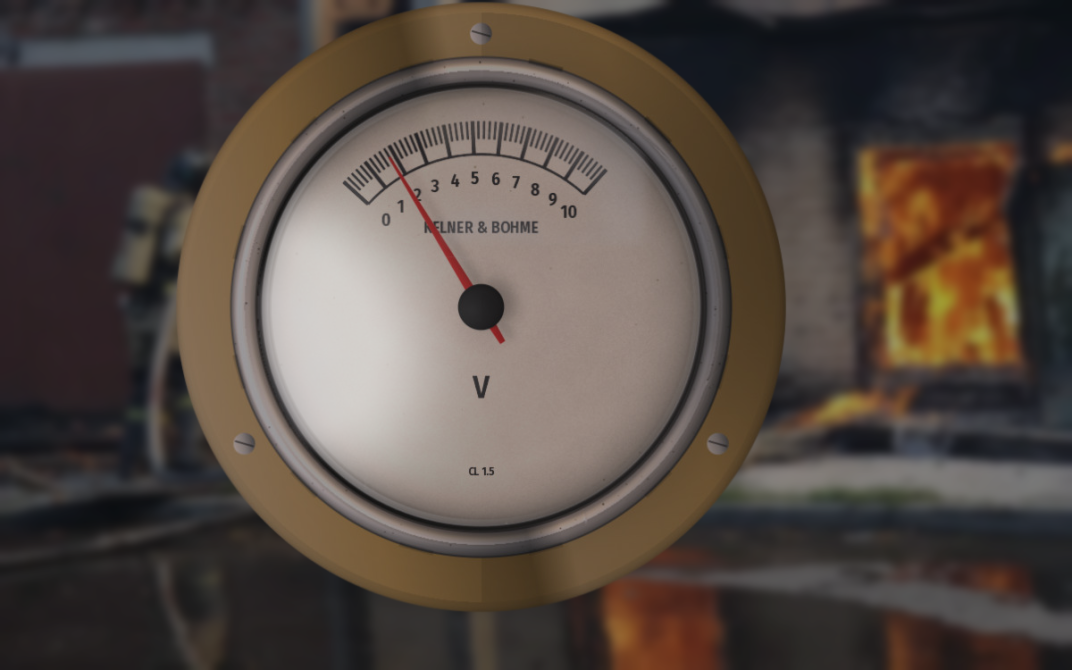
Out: value=1.8 unit=V
